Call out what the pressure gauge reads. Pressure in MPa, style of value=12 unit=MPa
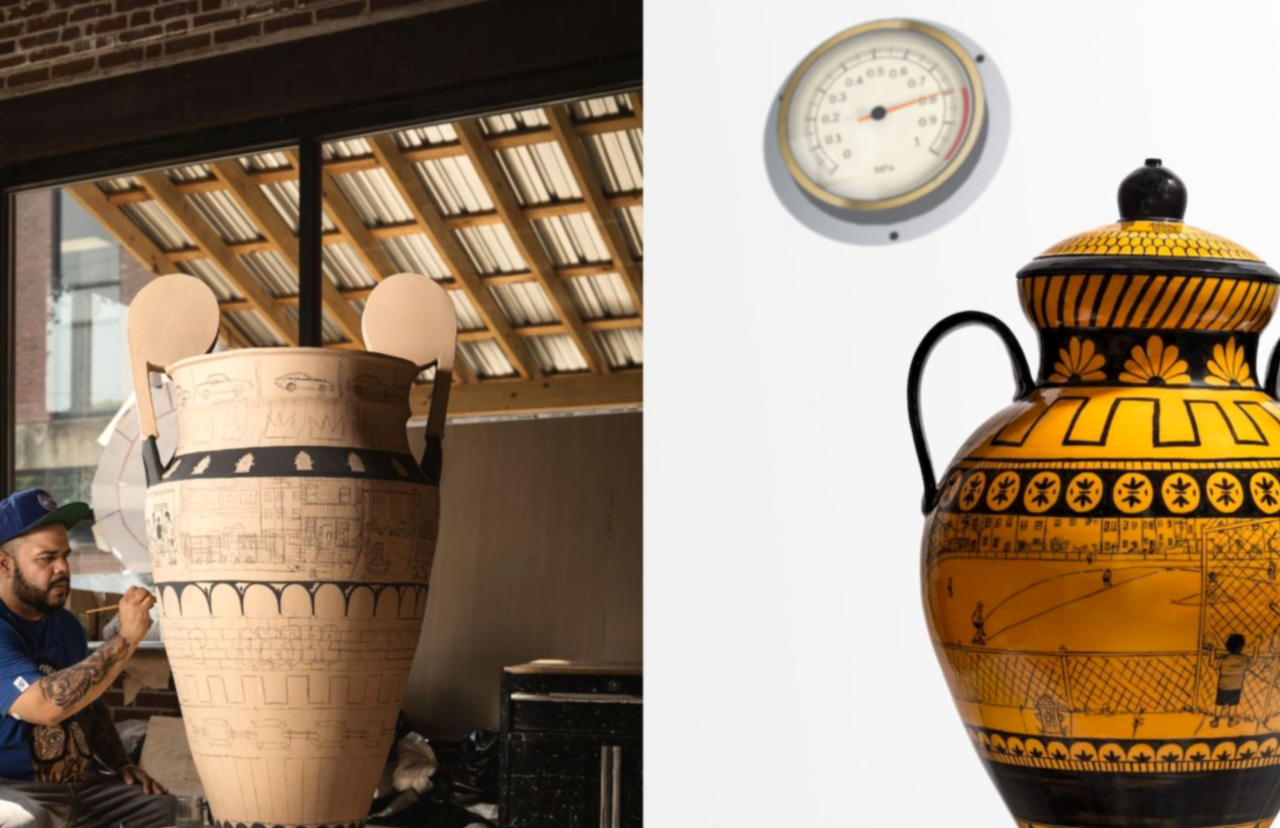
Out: value=0.8 unit=MPa
